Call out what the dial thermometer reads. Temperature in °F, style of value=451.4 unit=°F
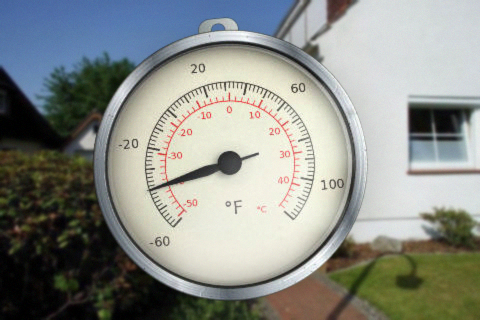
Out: value=-40 unit=°F
